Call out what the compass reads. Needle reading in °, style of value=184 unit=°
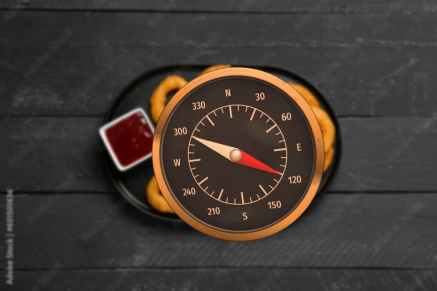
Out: value=120 unit=°
